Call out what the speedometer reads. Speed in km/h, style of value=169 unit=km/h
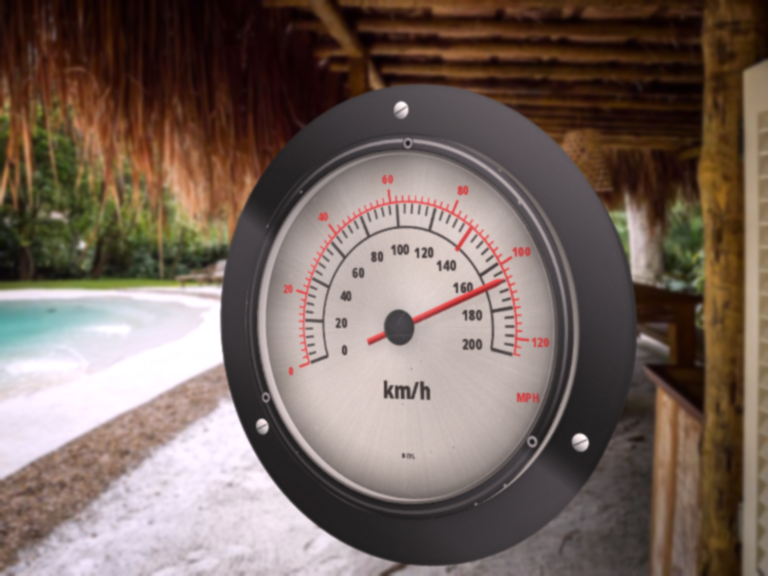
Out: value=168 unit=km/h
